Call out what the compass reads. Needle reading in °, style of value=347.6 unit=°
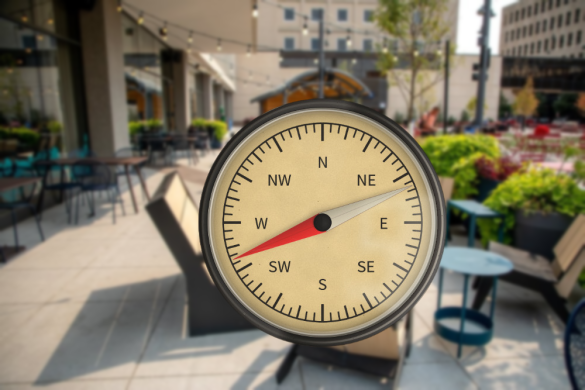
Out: value=247.5 unit=°
